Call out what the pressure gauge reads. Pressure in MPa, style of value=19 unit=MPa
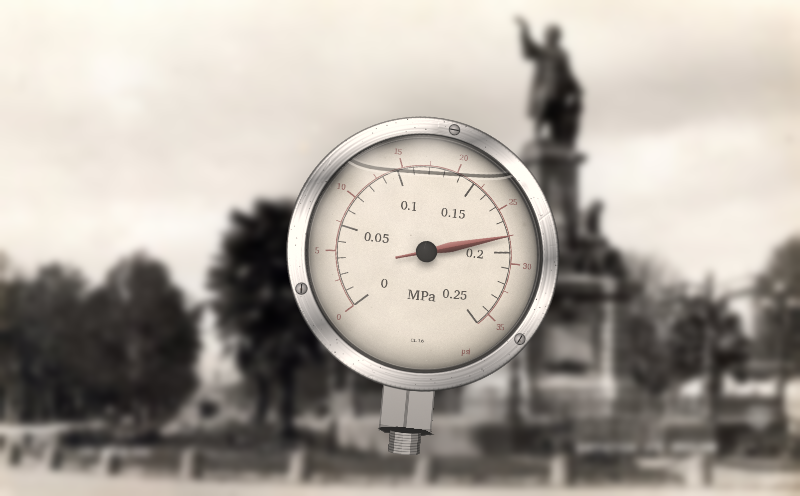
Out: value=0.19 unit=MPa
